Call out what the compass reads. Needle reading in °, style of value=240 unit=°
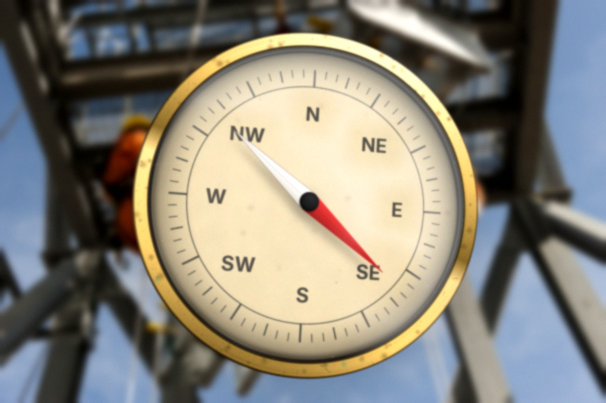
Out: value=130 unit=°
